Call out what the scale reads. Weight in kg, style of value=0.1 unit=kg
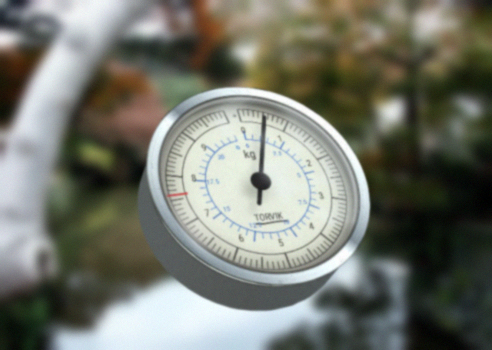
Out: value=0.5 unit=kg
